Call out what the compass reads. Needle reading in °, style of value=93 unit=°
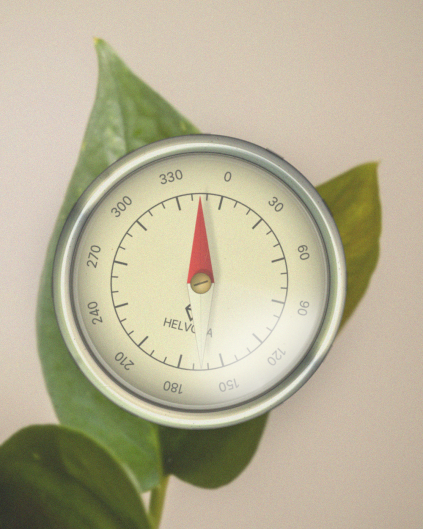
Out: value=345 unit=°
